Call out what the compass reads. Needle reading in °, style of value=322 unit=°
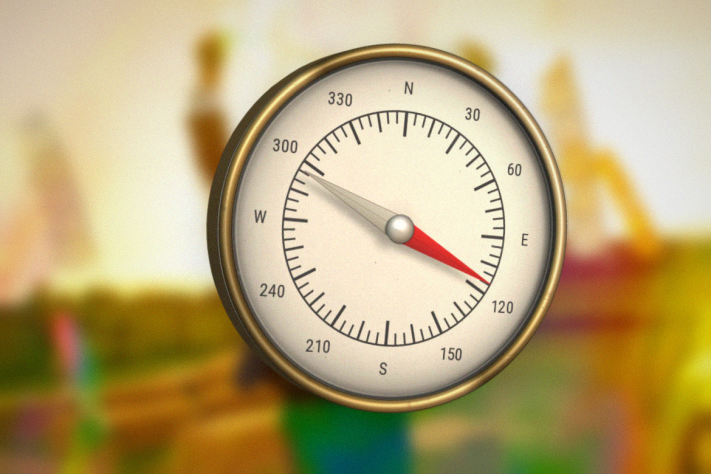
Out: value=115 unit=°
